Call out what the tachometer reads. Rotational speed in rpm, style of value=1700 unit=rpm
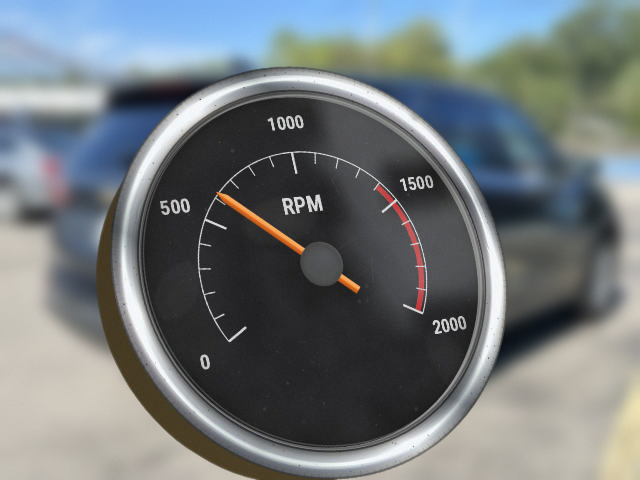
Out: value=600 unit=rpm
